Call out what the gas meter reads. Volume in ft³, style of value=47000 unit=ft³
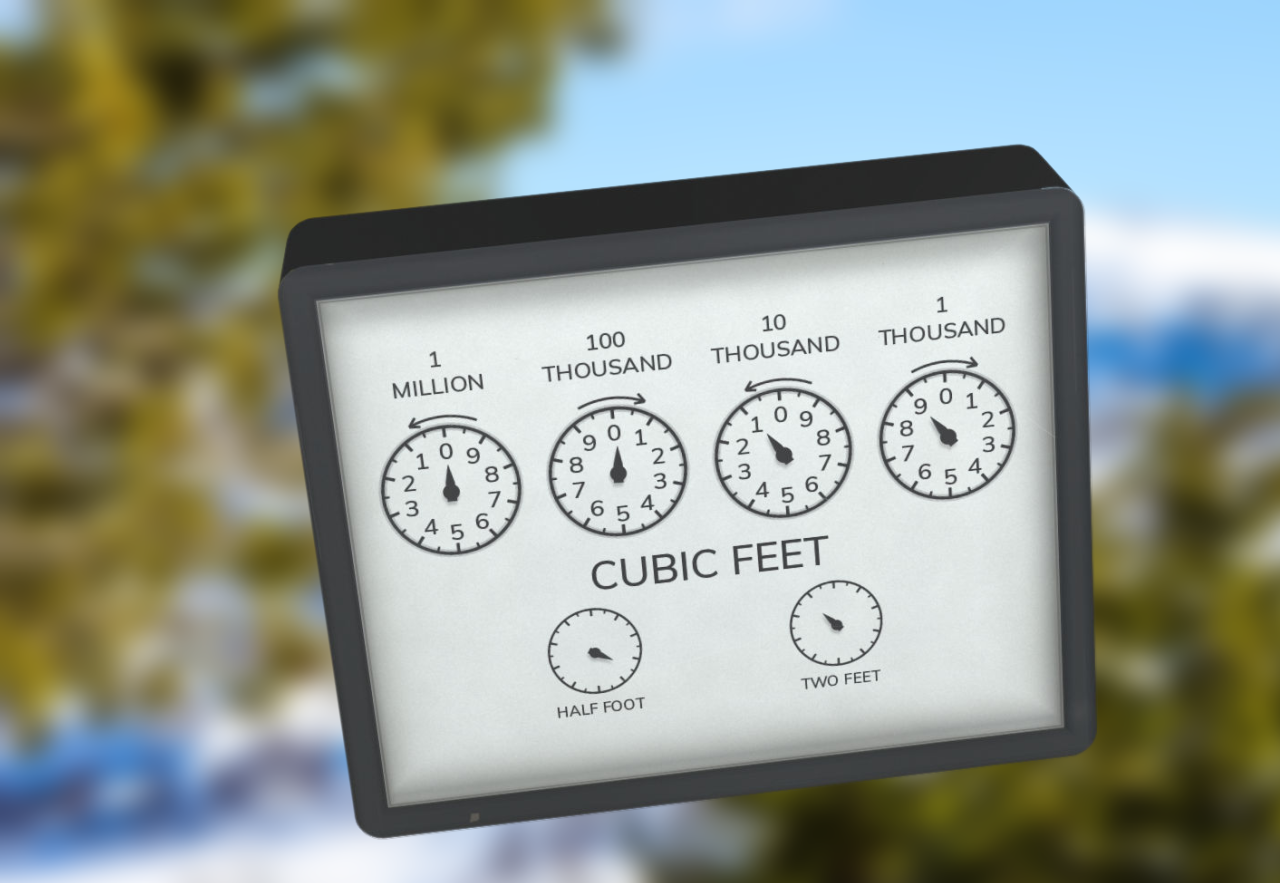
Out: value=900 unit=ft³
